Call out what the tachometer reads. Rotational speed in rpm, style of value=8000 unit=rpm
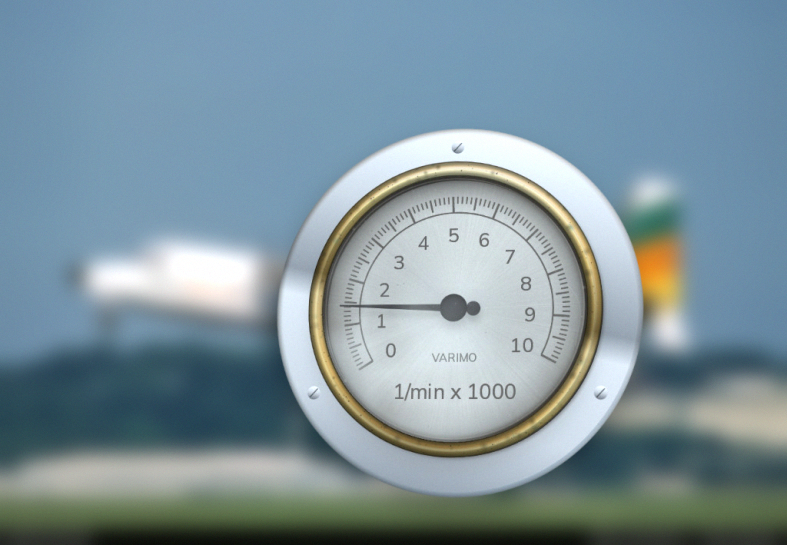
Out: value=1400 unit=rpm
